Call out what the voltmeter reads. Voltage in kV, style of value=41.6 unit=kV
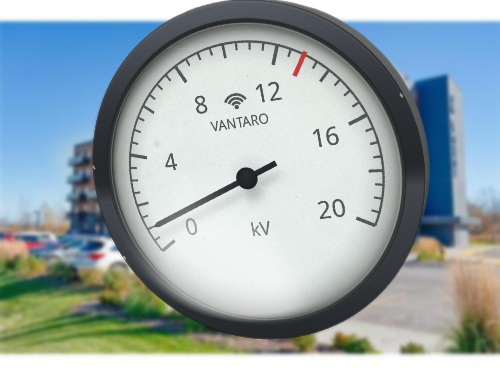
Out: value=1 unit=kV
